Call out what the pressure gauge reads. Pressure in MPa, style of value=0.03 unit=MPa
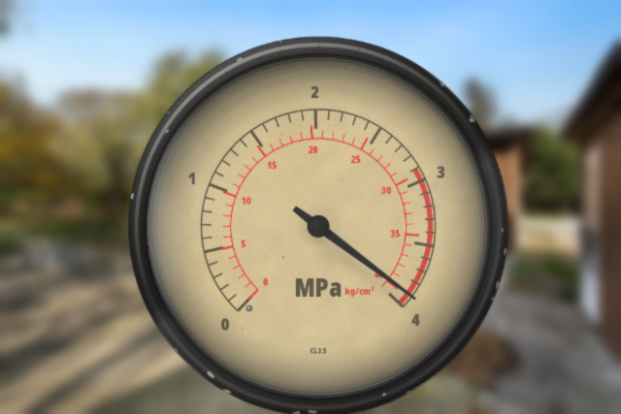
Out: value=3.9 unit=MPa
